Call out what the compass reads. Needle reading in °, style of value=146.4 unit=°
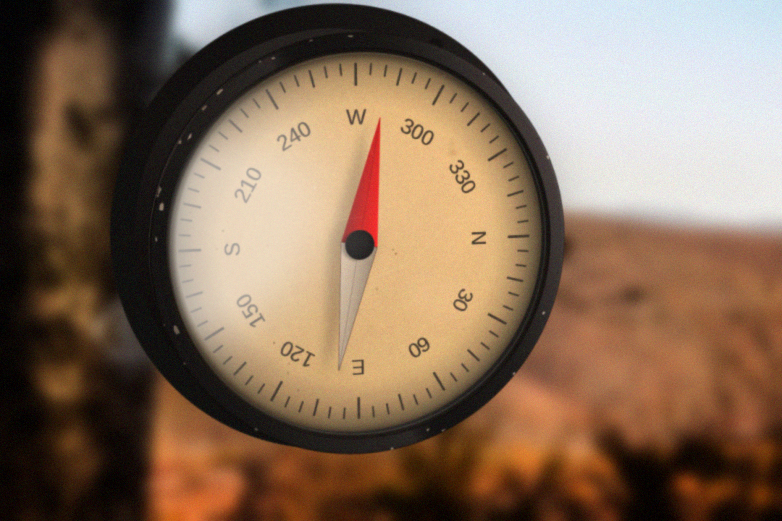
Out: value=280 unit=°
